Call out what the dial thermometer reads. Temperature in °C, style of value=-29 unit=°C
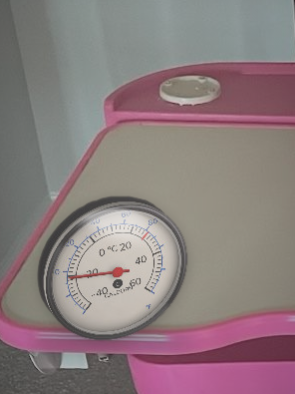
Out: value=-20 unit=°C
